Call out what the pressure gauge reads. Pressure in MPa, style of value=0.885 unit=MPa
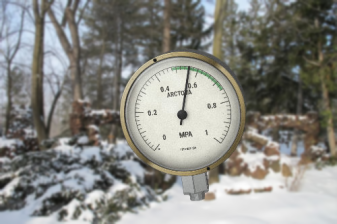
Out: value=0.56 unit=MPa
